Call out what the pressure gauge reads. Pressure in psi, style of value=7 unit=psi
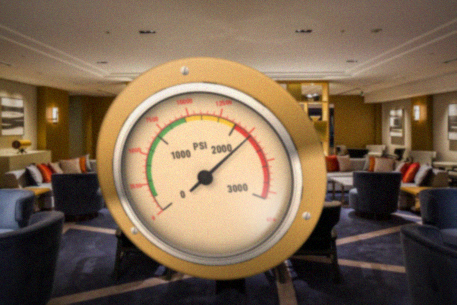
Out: value=2200 unit=psi
